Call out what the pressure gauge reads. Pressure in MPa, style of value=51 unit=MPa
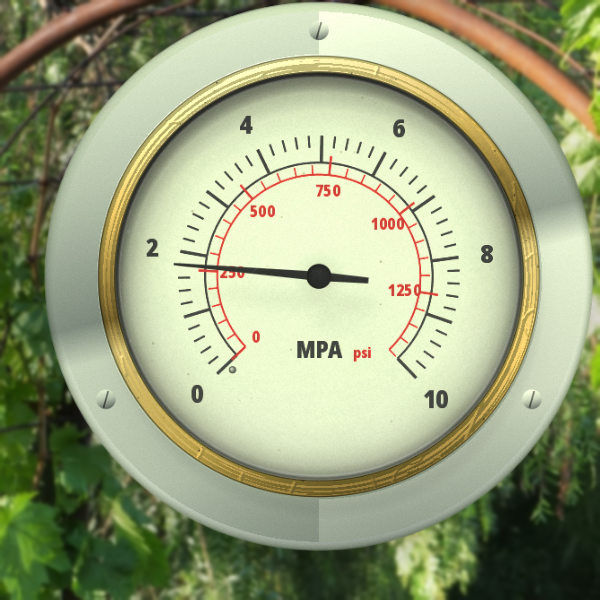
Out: value=1.8 unit=MPa
